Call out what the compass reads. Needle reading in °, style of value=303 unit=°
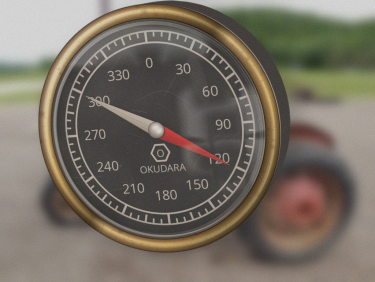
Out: value=120 unit=°
